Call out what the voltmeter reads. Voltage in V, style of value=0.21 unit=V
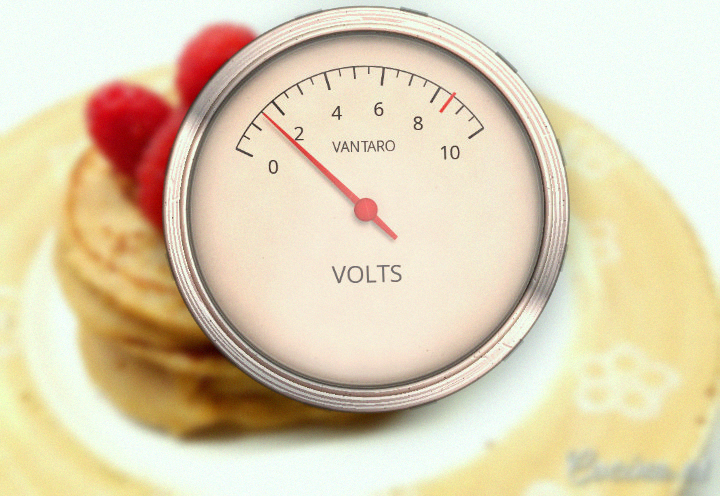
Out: value=1.5 unit=V
